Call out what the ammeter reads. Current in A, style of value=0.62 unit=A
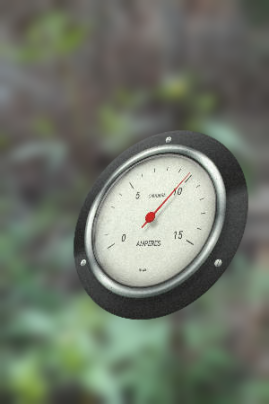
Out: value=10 unit=A
